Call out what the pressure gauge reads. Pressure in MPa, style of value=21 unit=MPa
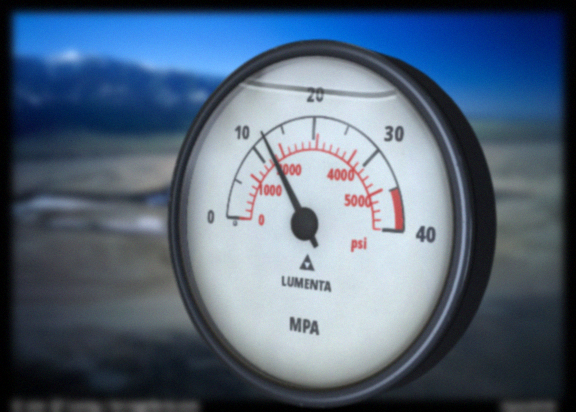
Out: value=12.5 unit=MPa
